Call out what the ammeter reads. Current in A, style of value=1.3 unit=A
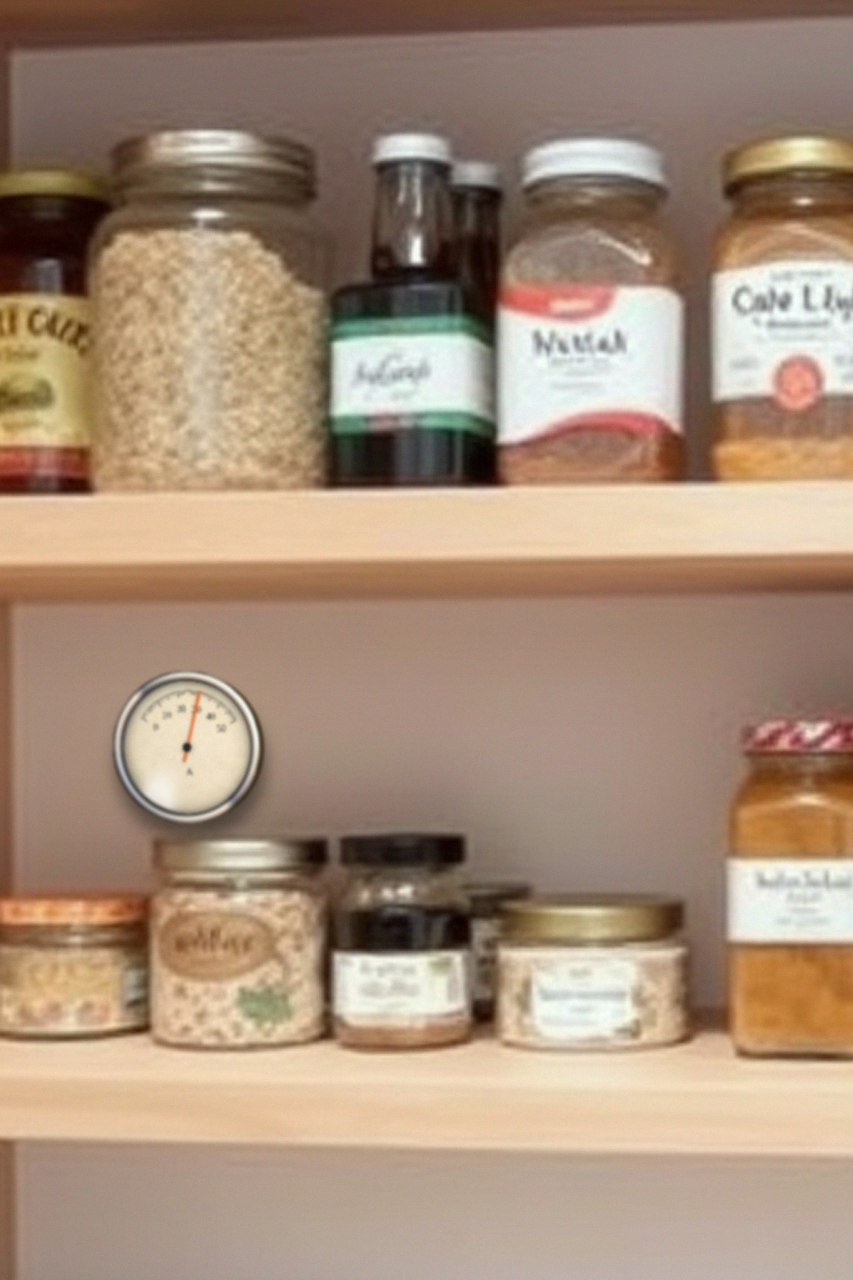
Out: value=30 unit=A
